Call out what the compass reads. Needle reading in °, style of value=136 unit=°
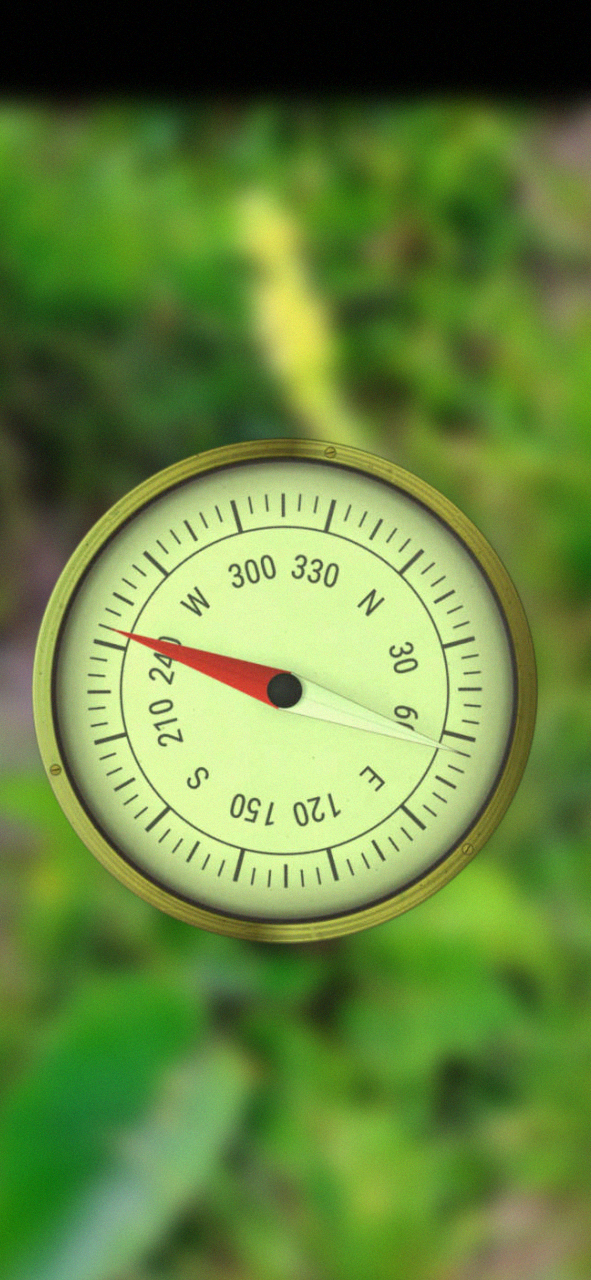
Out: value=245 unit=°
